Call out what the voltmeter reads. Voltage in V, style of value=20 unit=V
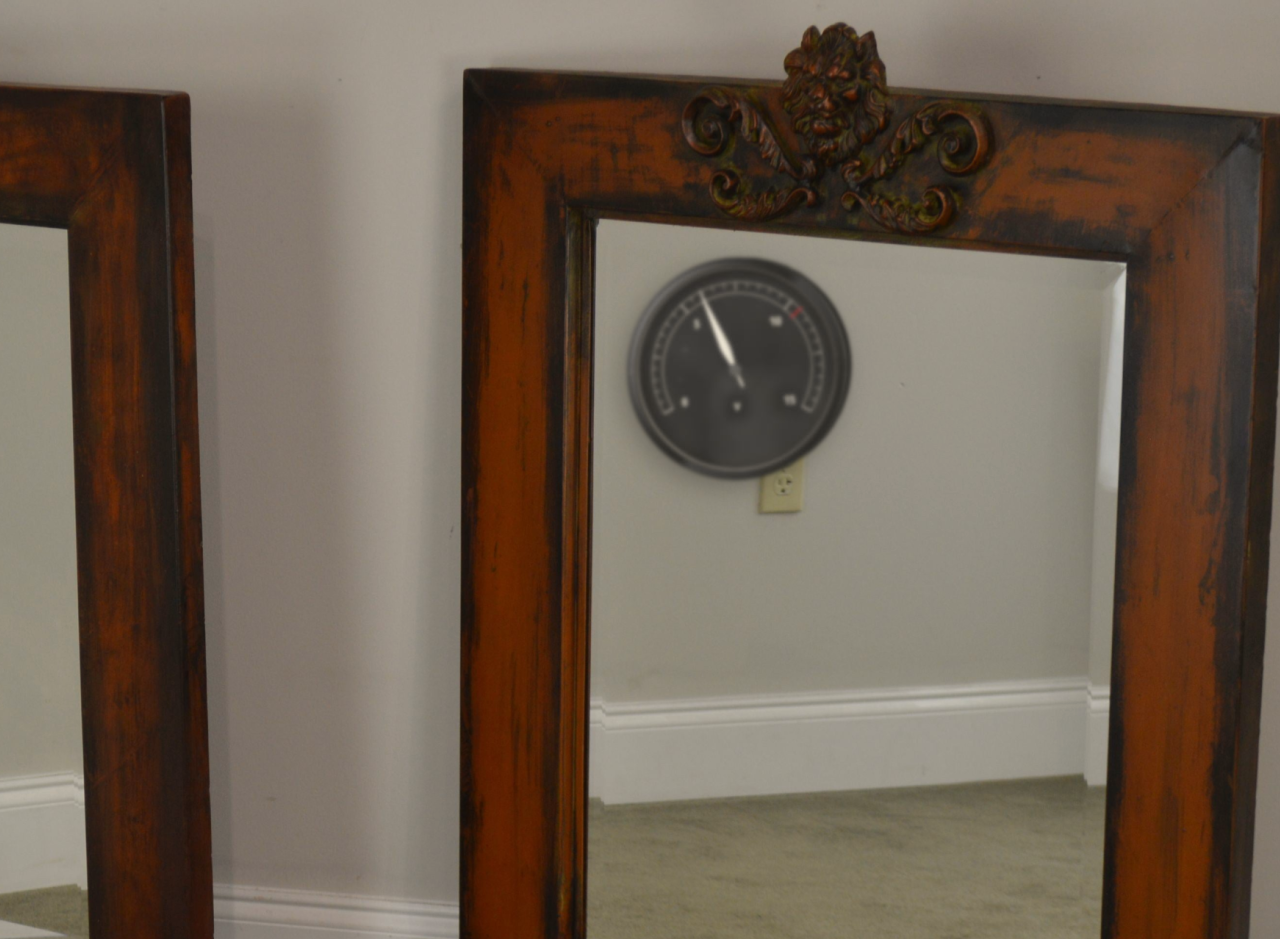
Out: value=6 unit=V
